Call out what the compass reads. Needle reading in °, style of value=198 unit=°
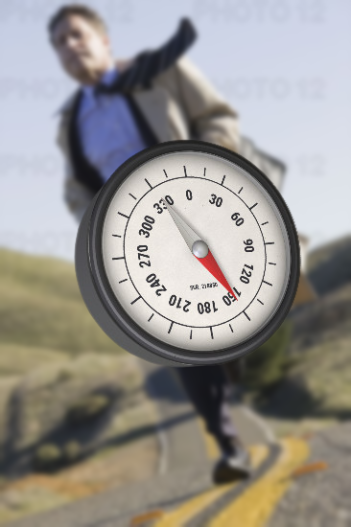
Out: value=150 unit=°
